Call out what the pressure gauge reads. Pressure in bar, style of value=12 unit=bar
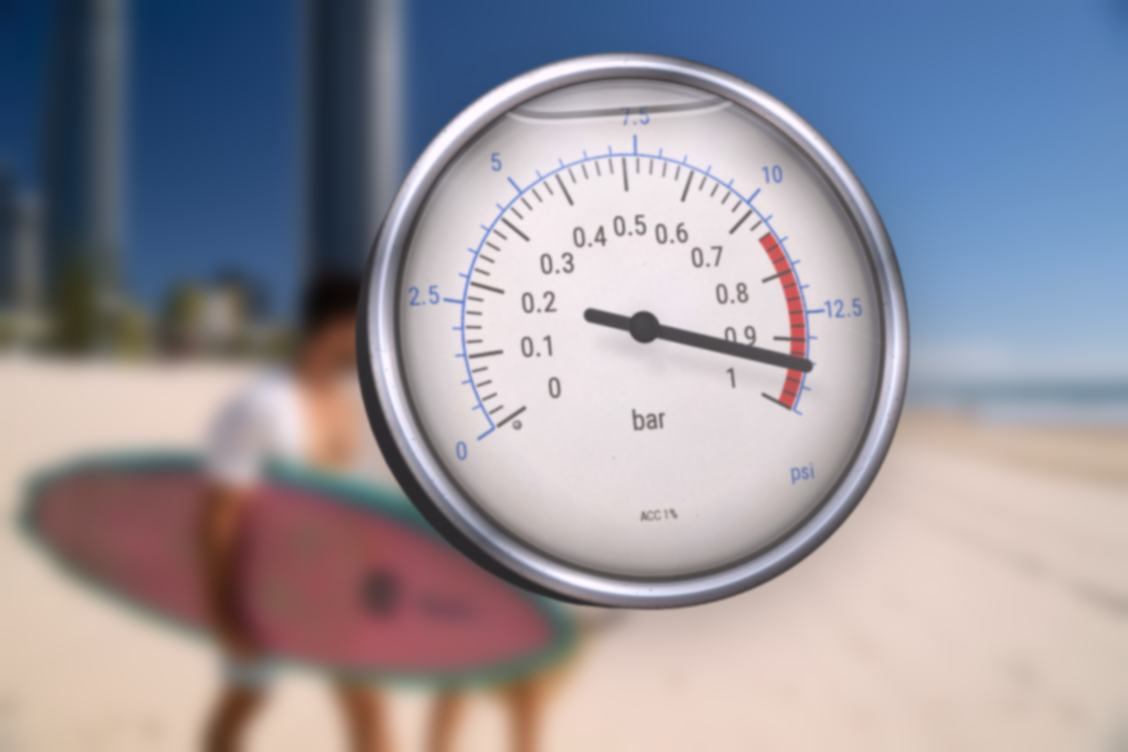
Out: value=0.94 unit=bar
